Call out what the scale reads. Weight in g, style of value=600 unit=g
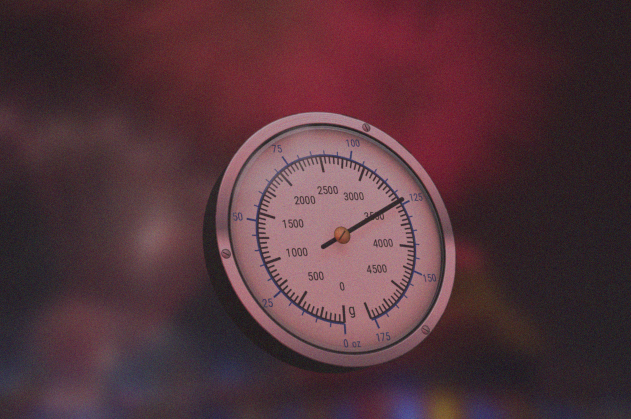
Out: value=3500 unit=g
